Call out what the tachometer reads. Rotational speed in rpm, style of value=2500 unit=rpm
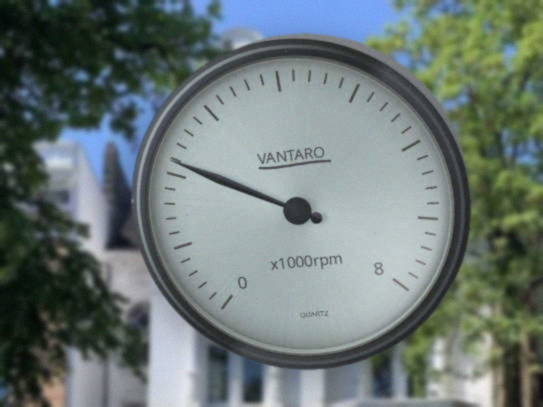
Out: value=2200 unit=rpm
